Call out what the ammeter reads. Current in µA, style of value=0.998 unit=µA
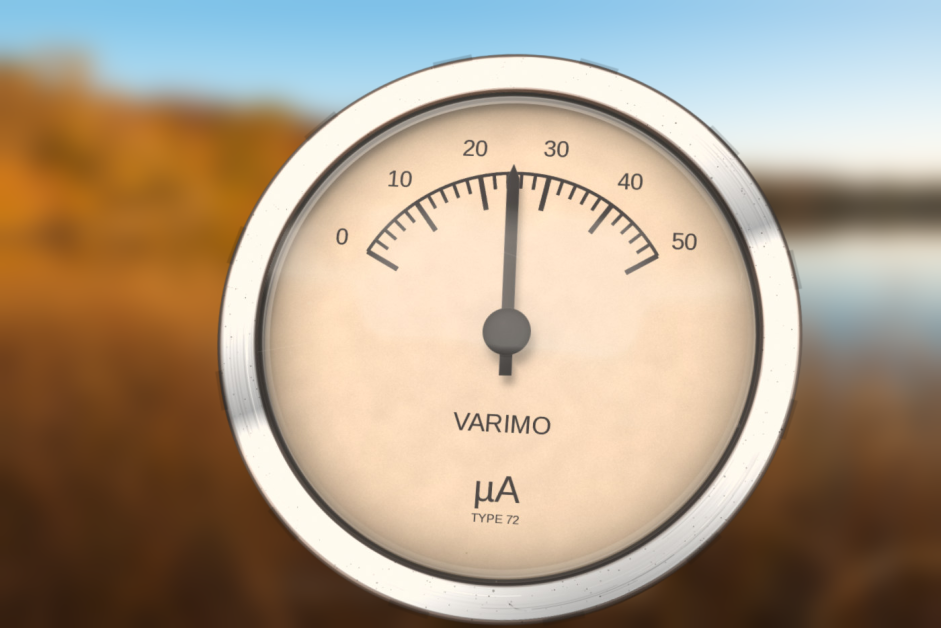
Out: value=25 unit=µA
